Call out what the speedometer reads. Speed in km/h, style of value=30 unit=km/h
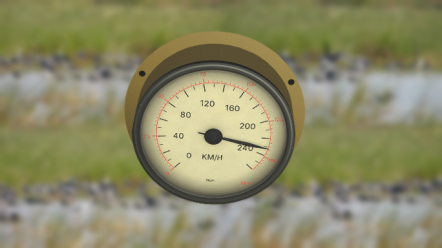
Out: value=230 unit=km/h
